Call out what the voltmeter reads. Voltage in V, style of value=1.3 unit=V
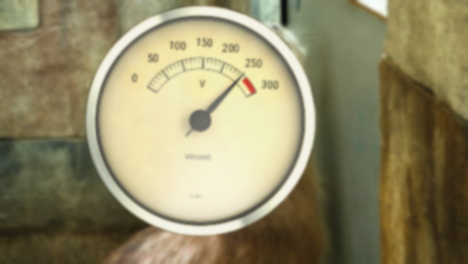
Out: value=250 unit=V
